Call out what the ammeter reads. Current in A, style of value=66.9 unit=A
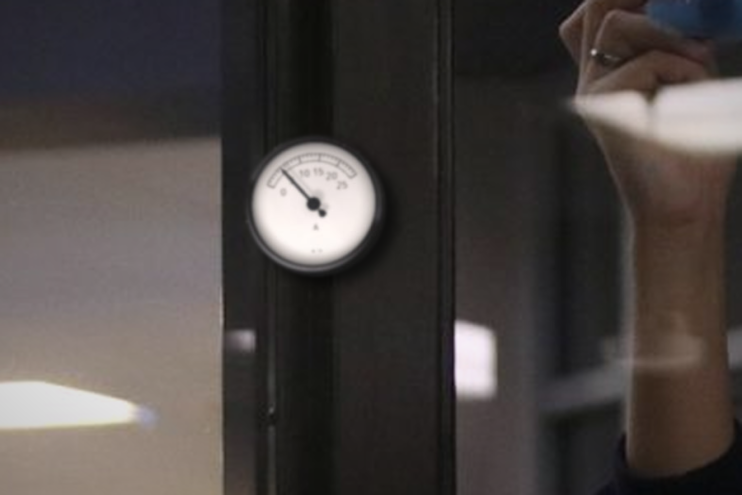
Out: value=5 unit=A
